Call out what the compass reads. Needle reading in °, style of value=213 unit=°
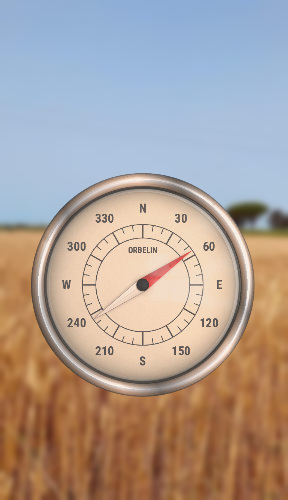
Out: value=55 unit=°
